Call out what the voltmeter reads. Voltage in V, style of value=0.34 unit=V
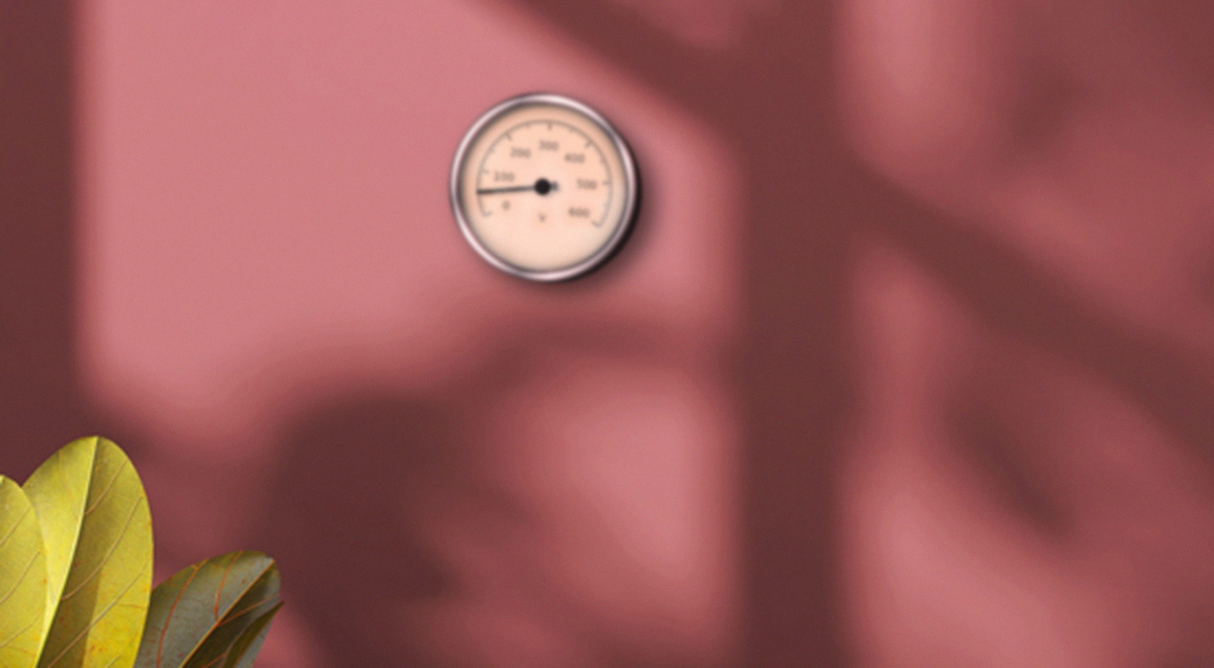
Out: value=50 unit=V
